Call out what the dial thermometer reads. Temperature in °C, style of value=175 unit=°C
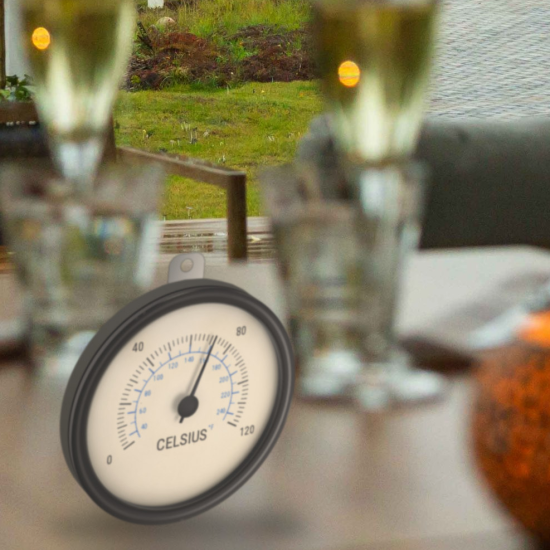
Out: value=70 unit=°C
